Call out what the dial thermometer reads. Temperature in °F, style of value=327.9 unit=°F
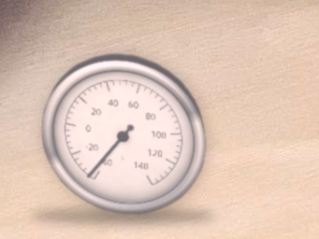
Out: value=-36 unit=°F
